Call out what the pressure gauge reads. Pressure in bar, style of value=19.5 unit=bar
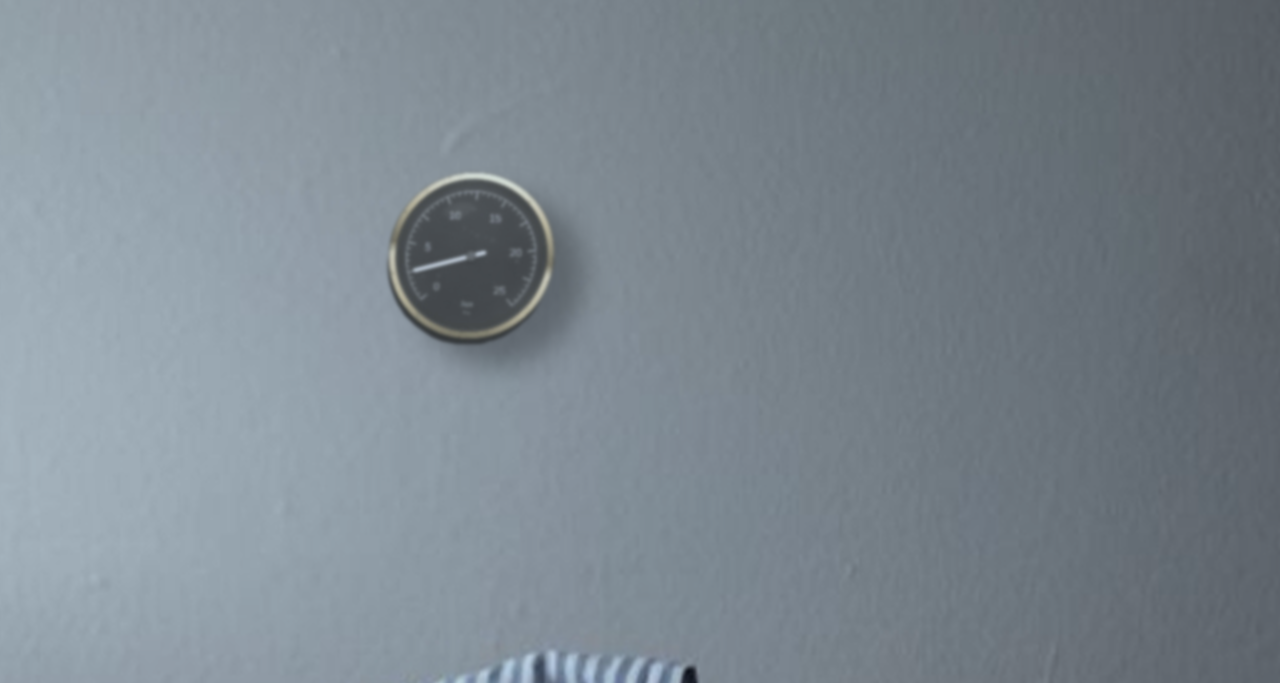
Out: value=2.5 unit=bar
